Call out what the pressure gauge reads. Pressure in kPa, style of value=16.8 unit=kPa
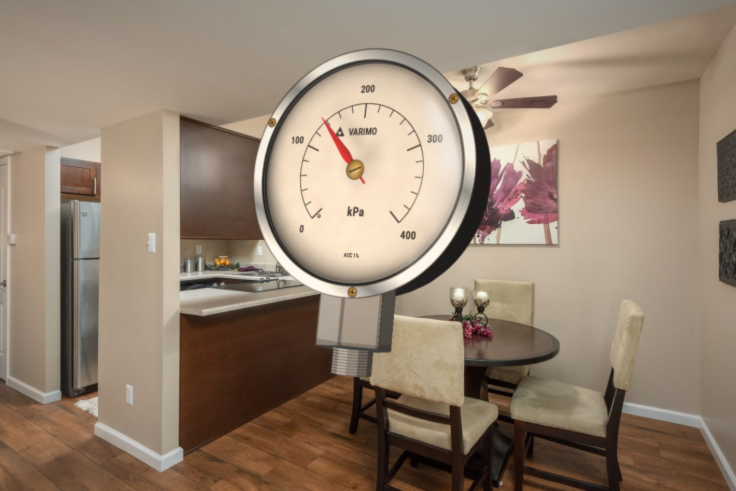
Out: value=140 unit=kPa
